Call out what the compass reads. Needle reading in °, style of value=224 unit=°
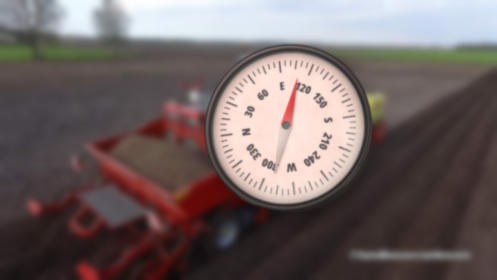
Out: value=110 unit=°
